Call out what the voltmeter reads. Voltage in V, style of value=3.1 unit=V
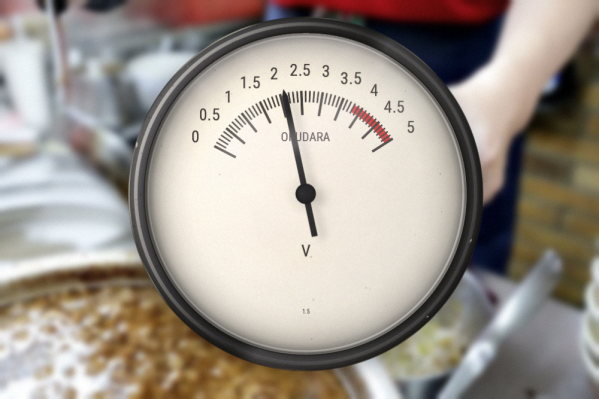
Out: value=2.1 unit=V
